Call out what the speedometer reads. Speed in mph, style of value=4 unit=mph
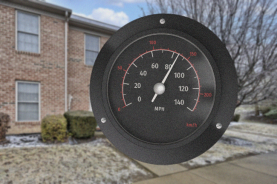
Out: value=85 unit=mph
